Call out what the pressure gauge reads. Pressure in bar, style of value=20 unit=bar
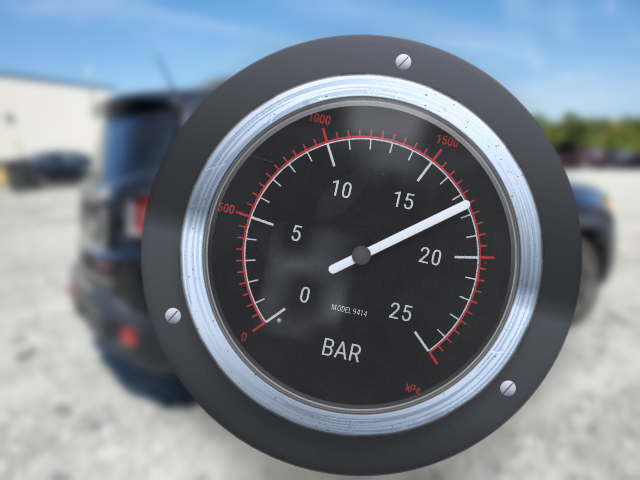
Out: value=17.5 unit=bar
